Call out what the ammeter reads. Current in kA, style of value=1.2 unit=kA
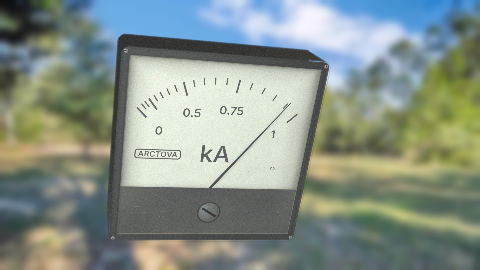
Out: value=0.95 unit=kA
